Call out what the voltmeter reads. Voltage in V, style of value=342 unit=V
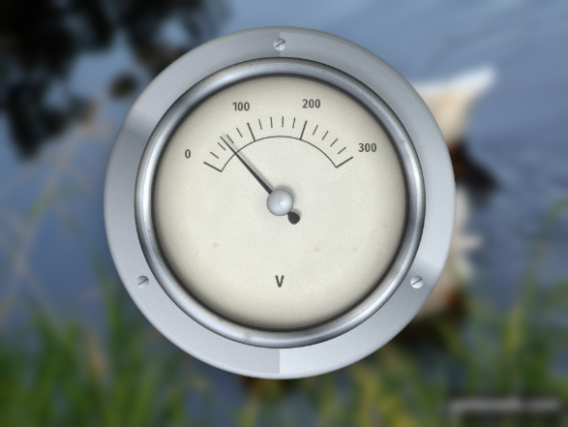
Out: value=50 unit=V
